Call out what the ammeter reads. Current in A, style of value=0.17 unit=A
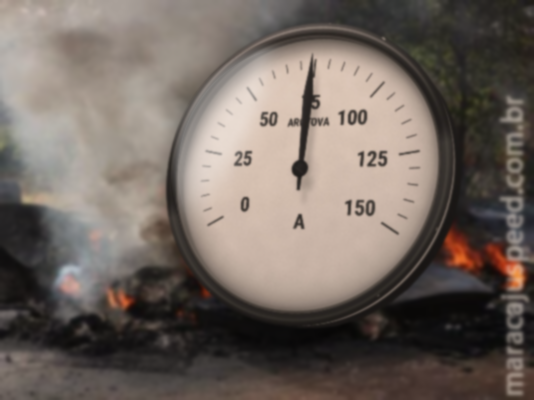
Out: value=75 unit=A
